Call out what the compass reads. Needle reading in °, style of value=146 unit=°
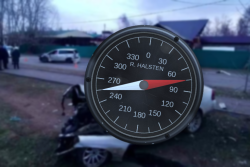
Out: value=75 unit=°
